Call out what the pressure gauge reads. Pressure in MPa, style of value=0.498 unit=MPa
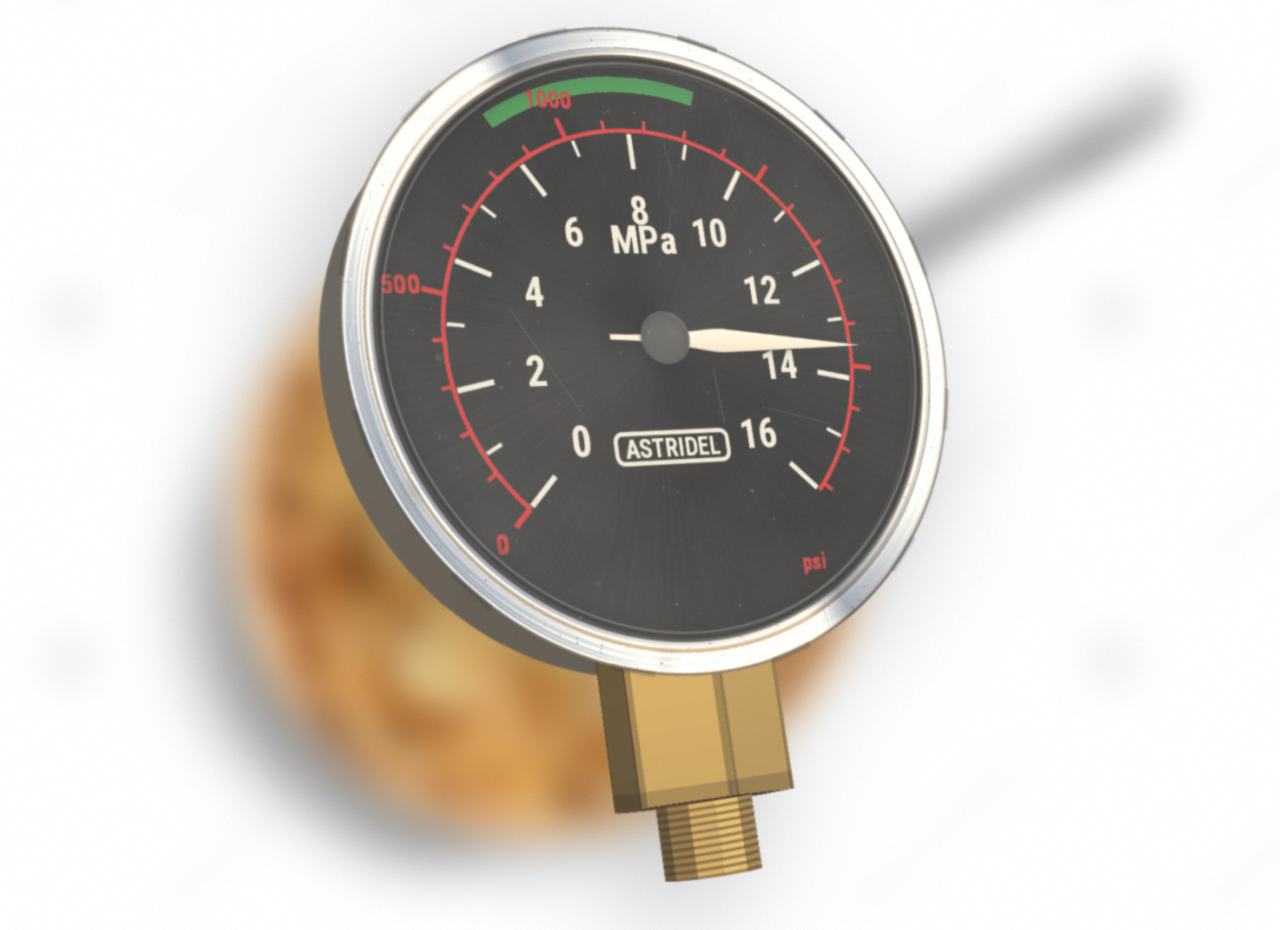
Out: value=13.5 unit=MPa
